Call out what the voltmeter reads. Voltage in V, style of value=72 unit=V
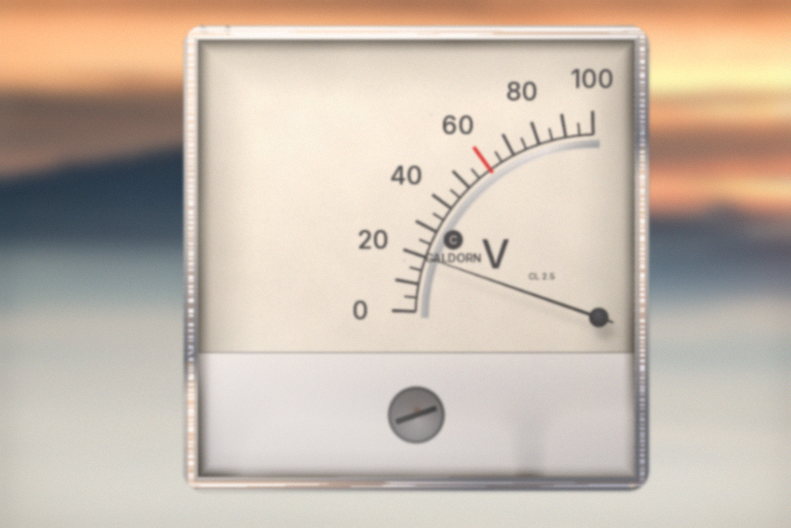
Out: value=20 unit=V
